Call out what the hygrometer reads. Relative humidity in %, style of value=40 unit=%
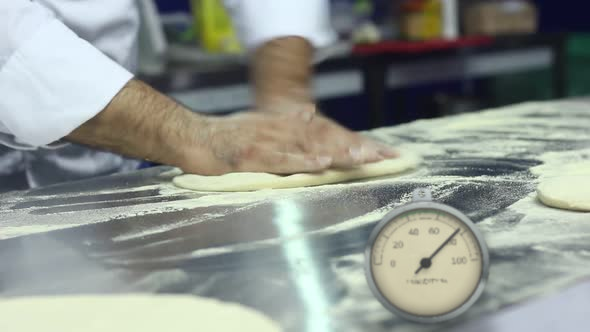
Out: value=76 unit=%
